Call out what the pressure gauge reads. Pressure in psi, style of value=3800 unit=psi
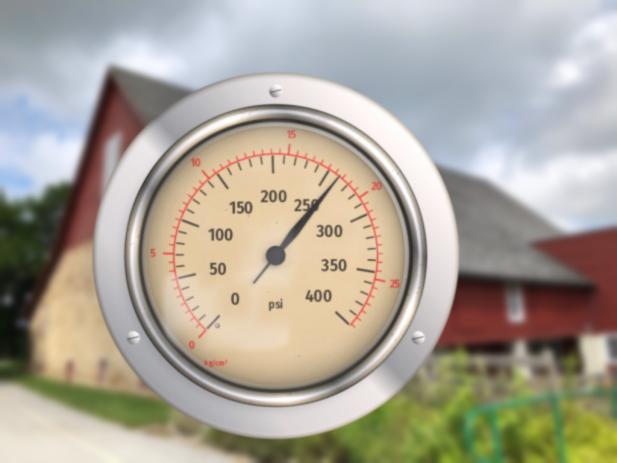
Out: value=260 unit=psi
